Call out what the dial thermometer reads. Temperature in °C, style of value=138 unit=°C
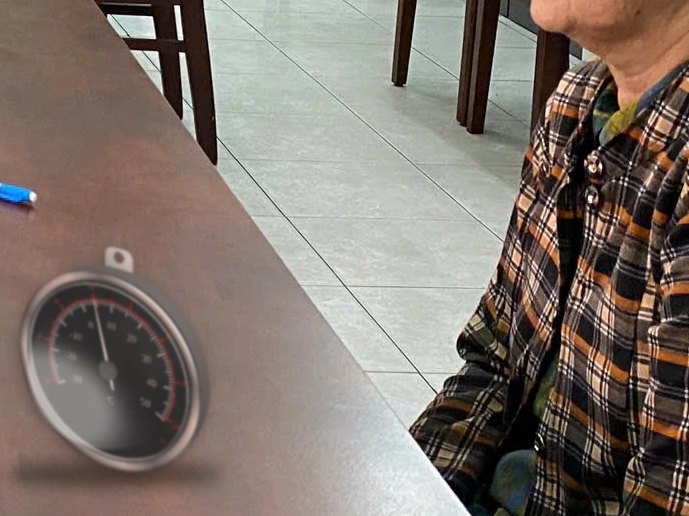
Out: value=5 unit=°C
